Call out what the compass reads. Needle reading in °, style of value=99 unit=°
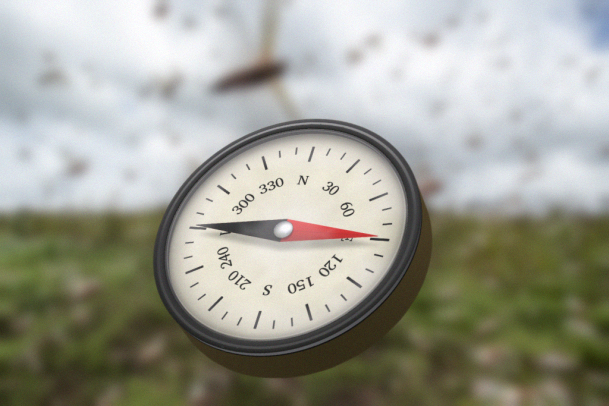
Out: value=90 unit=°
